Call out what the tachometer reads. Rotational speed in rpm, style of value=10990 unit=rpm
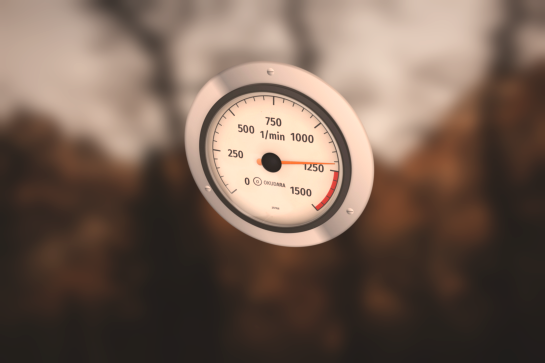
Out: value=1200 unit=rpm
